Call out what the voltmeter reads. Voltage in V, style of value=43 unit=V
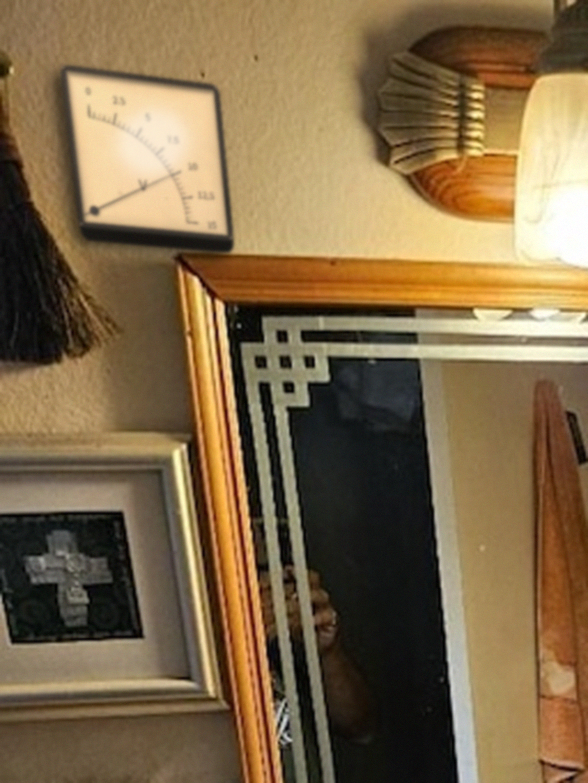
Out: value=10 unit=V
